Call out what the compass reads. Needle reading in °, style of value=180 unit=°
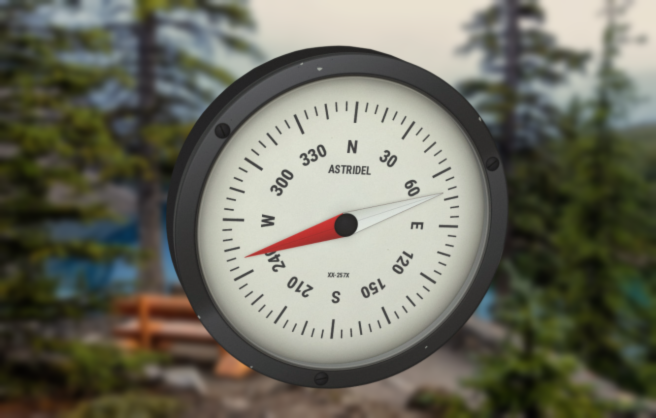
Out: value=250 unit=°
